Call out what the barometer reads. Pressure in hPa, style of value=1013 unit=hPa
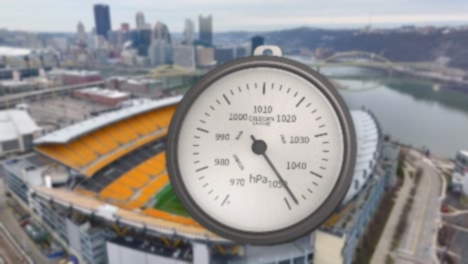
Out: value=1048 unit=hPa
